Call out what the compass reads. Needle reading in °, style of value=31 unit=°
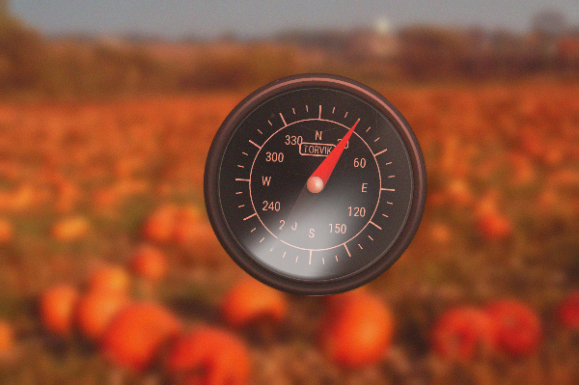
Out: value=30 unit=°
